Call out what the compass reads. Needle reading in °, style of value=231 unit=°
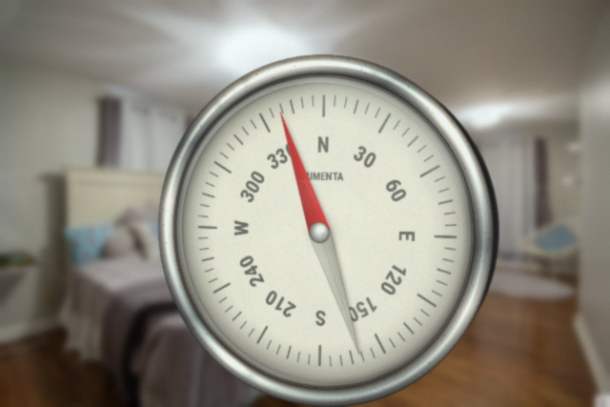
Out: value=340 unit=°
